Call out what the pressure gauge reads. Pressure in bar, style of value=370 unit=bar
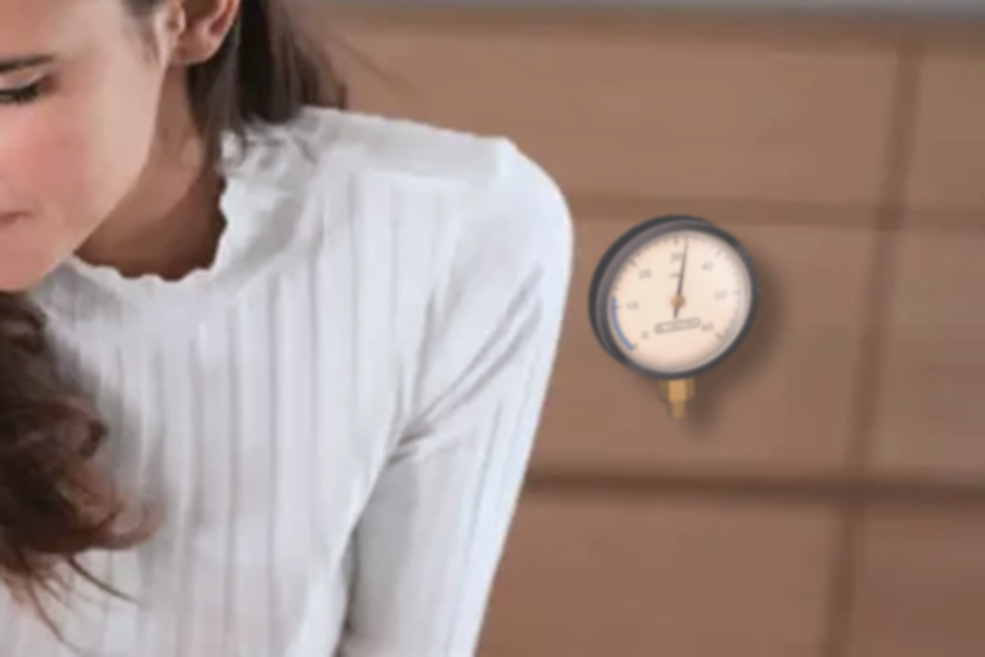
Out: value=32 unit=bar
